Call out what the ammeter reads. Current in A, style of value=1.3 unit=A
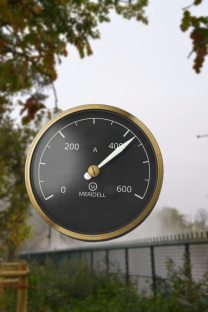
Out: value=425 unit=A
